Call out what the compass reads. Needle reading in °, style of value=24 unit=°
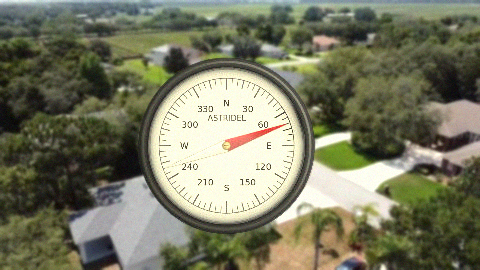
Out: value=70 unit=°
